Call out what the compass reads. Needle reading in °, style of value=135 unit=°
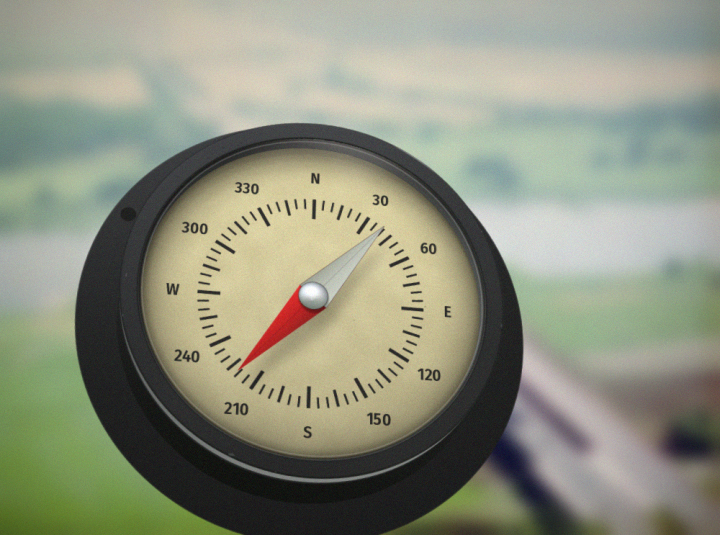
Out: value=220 unit=°
